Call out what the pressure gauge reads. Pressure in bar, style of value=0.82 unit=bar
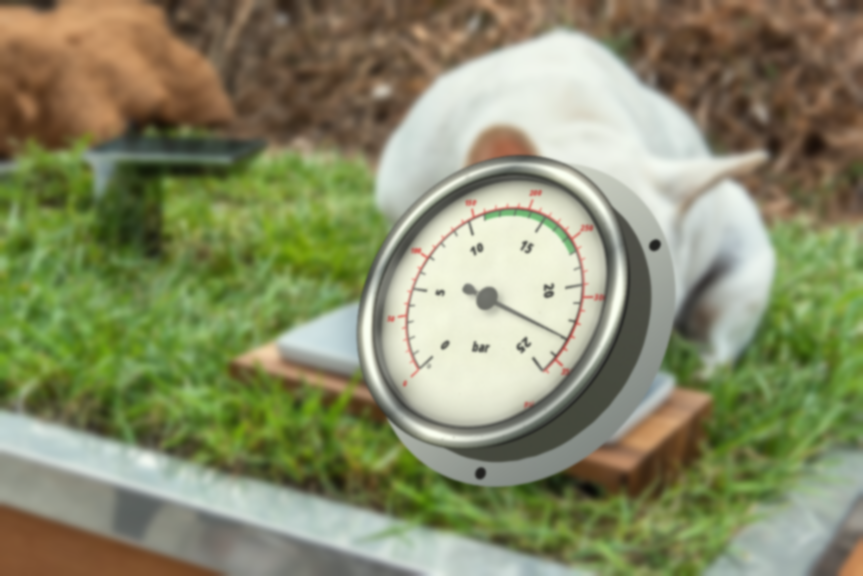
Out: value=23 unit=bar
